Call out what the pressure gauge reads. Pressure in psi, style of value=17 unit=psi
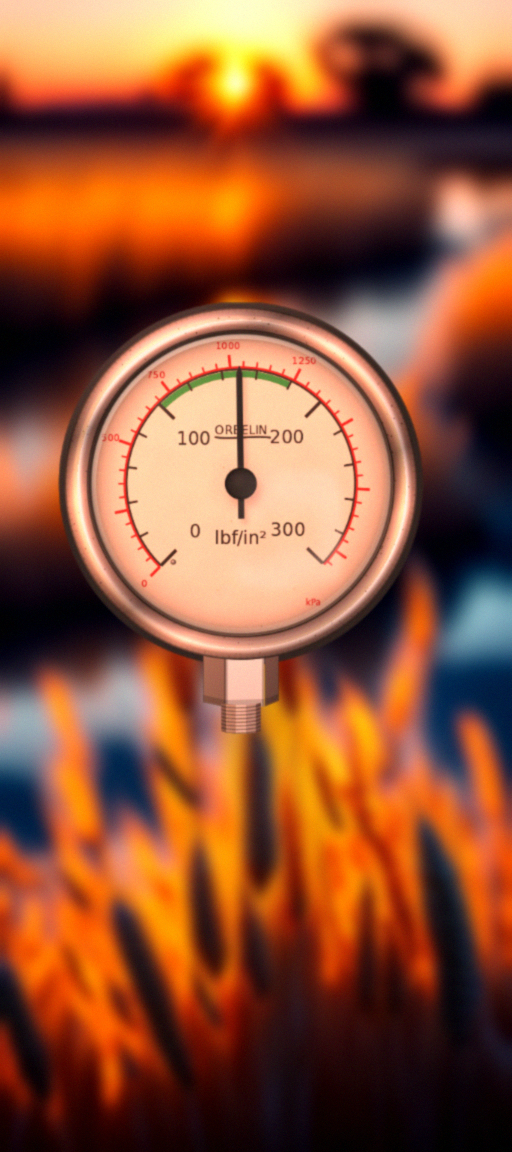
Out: value=150 unit=psi
